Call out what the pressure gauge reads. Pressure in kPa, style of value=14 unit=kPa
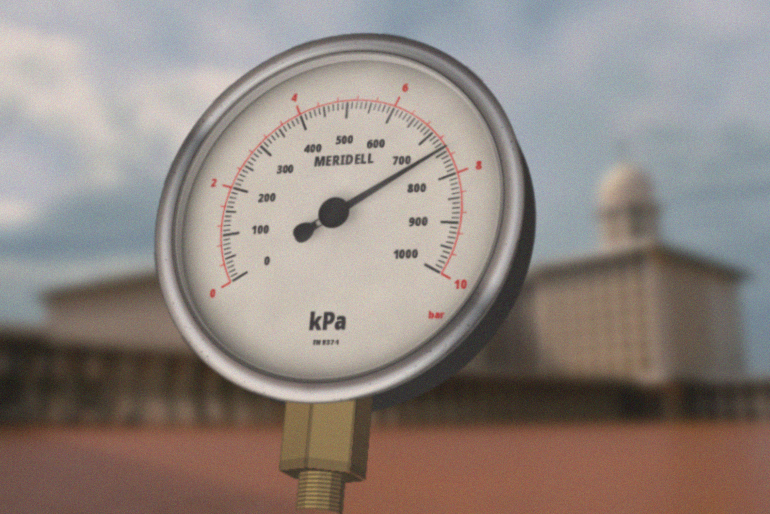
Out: value=750 unit=kPa
